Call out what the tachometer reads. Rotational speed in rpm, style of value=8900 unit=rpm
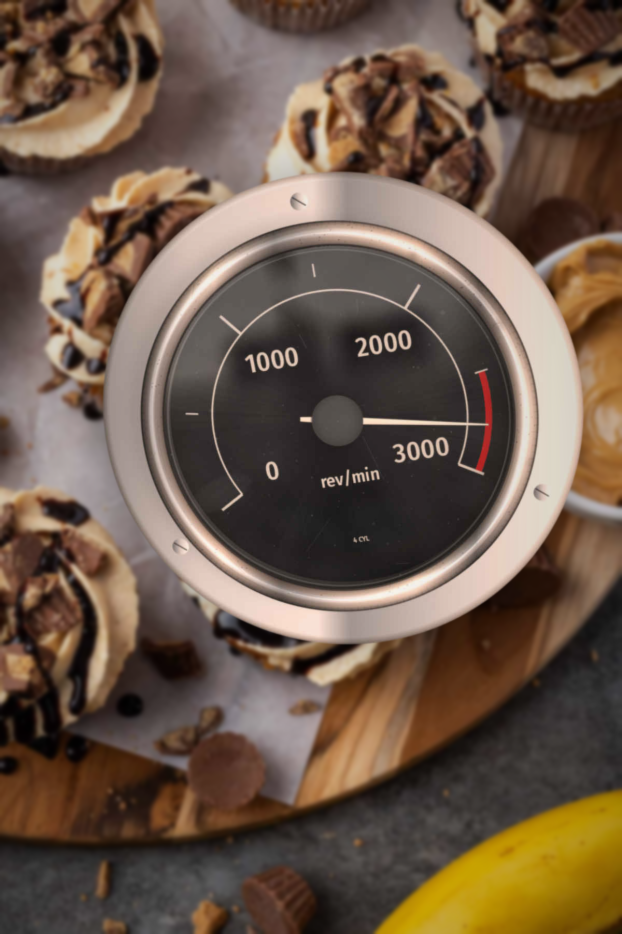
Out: value=2750 unit=rpm
